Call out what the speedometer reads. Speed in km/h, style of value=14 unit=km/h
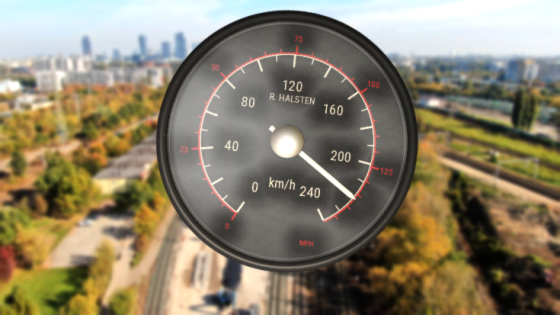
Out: value=220 unit=km/h
